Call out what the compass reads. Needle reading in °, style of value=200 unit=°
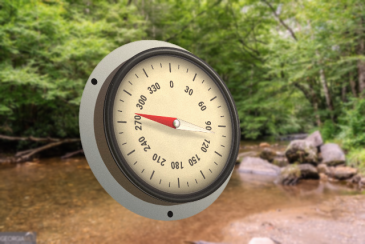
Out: value=280 unit=°
